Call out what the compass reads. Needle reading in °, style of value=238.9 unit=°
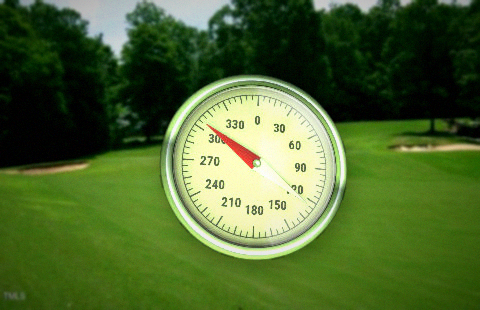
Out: value=305 unit=°
